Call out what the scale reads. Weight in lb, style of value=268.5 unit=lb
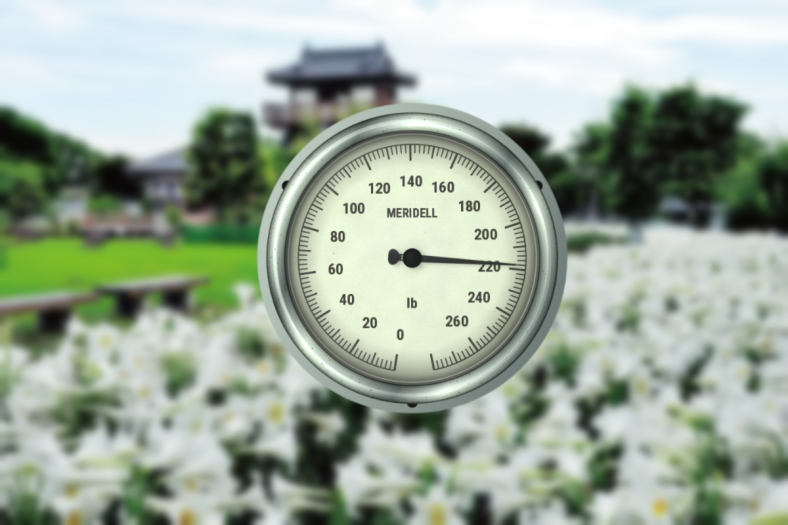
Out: value=218 unit=lb
